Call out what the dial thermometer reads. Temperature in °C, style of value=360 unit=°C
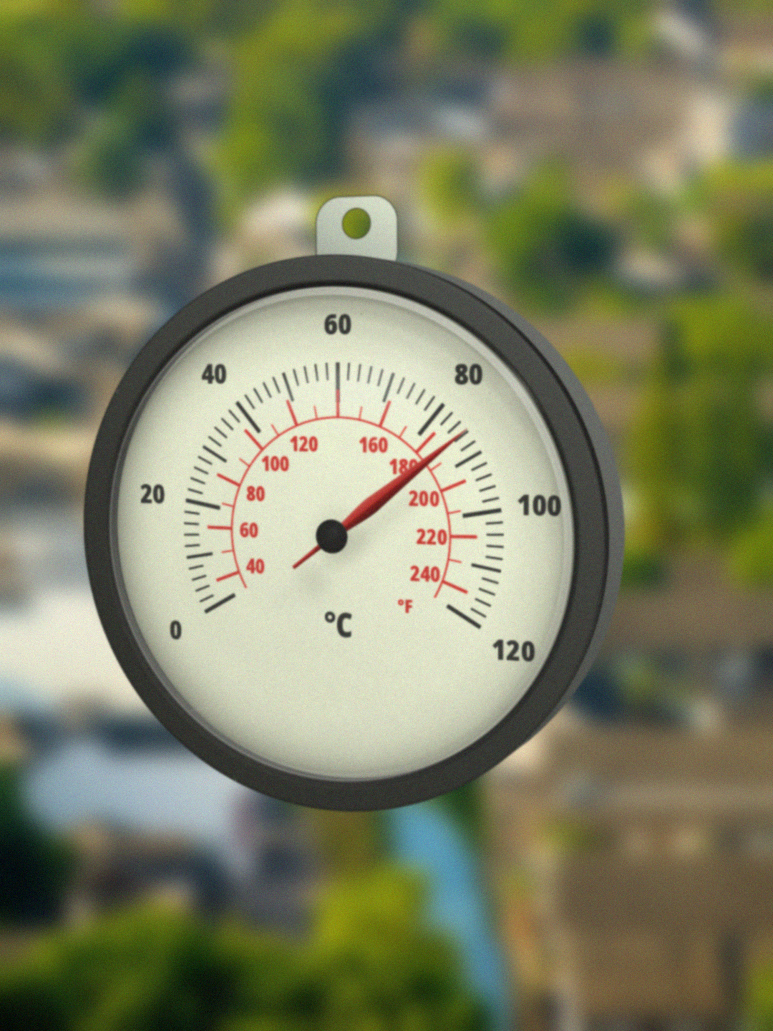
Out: value=86 unit=°C
